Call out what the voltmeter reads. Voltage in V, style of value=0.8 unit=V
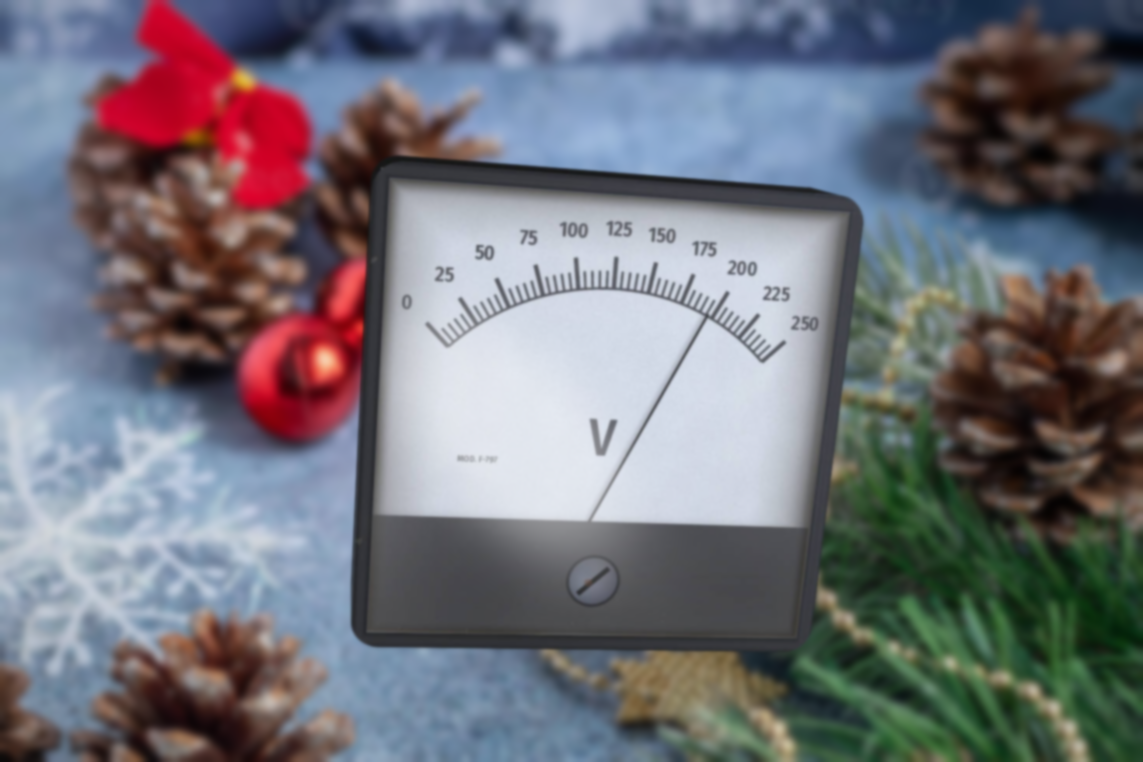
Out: value=195 unit=V
